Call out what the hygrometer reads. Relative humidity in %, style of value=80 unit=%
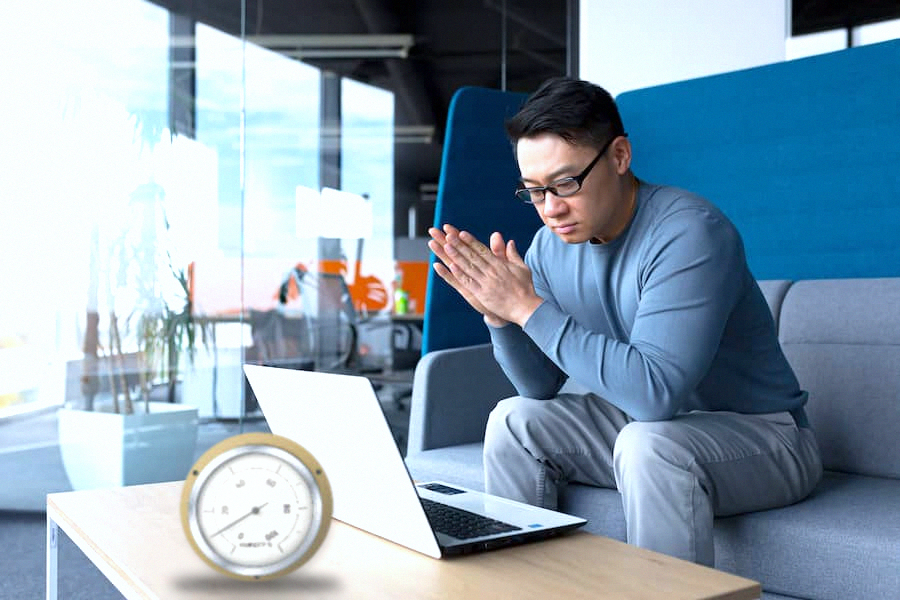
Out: value=10 unit=%
